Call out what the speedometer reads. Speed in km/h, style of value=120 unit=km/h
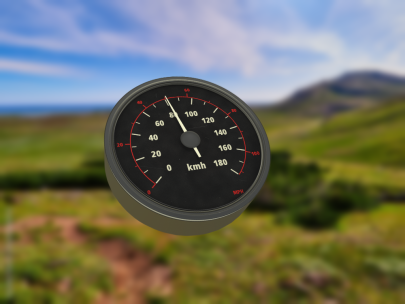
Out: value=80 unit=km/h
